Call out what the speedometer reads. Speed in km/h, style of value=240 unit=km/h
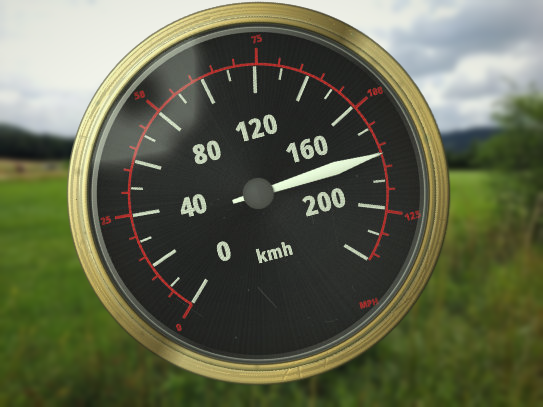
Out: value=180 unit=km/h
